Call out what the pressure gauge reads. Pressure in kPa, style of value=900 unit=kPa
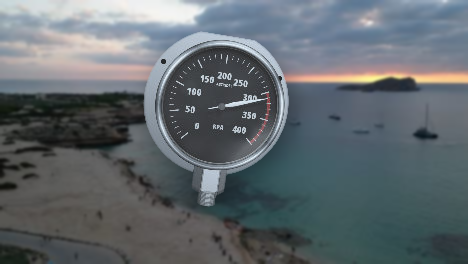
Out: value=310 unit=kPa
